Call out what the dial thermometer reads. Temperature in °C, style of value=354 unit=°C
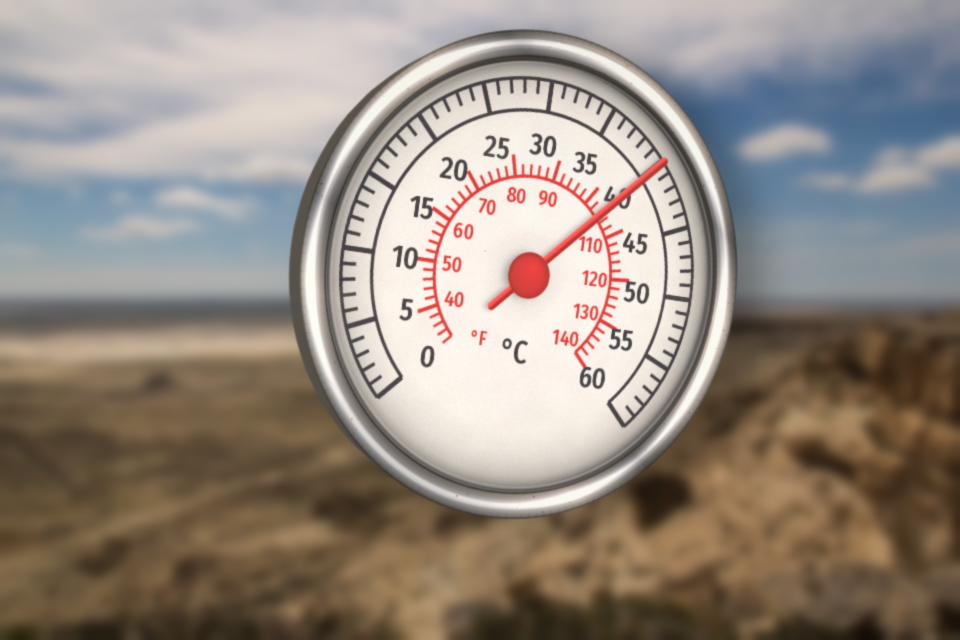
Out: value=40 unit=°C
